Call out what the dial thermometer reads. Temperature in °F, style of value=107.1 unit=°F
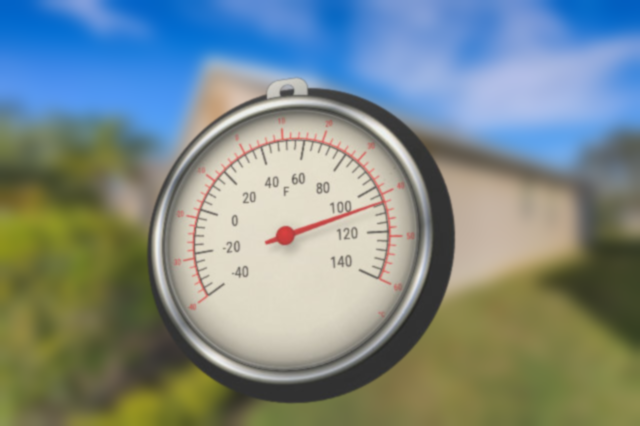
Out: value=108 unit=°F
